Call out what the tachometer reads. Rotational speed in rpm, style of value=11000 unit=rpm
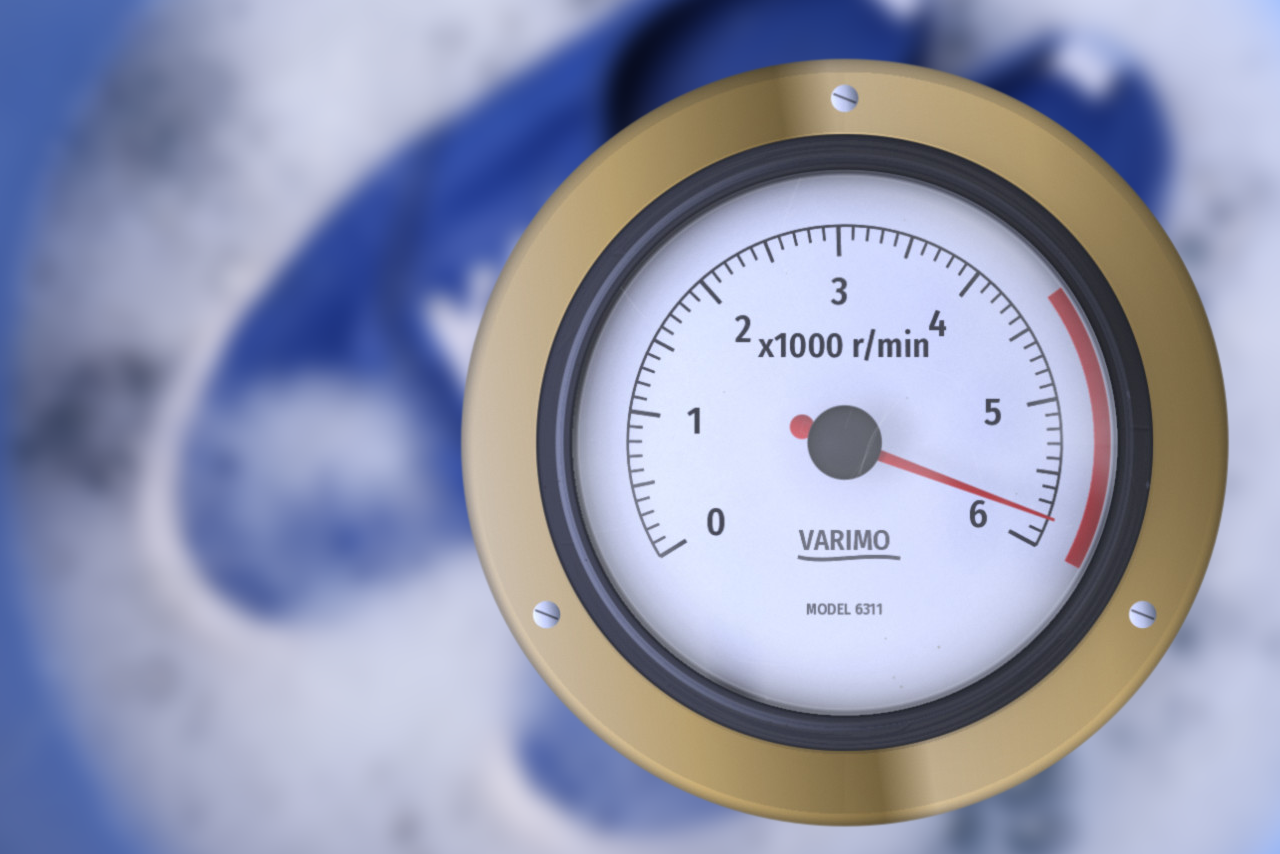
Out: value=5800 unit=rpm
